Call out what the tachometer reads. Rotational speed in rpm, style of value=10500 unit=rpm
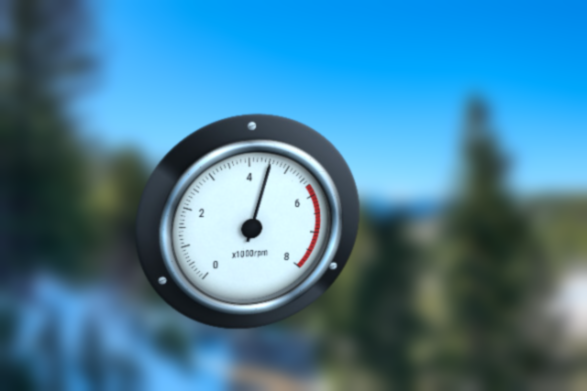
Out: value=4500 unit=rpm
